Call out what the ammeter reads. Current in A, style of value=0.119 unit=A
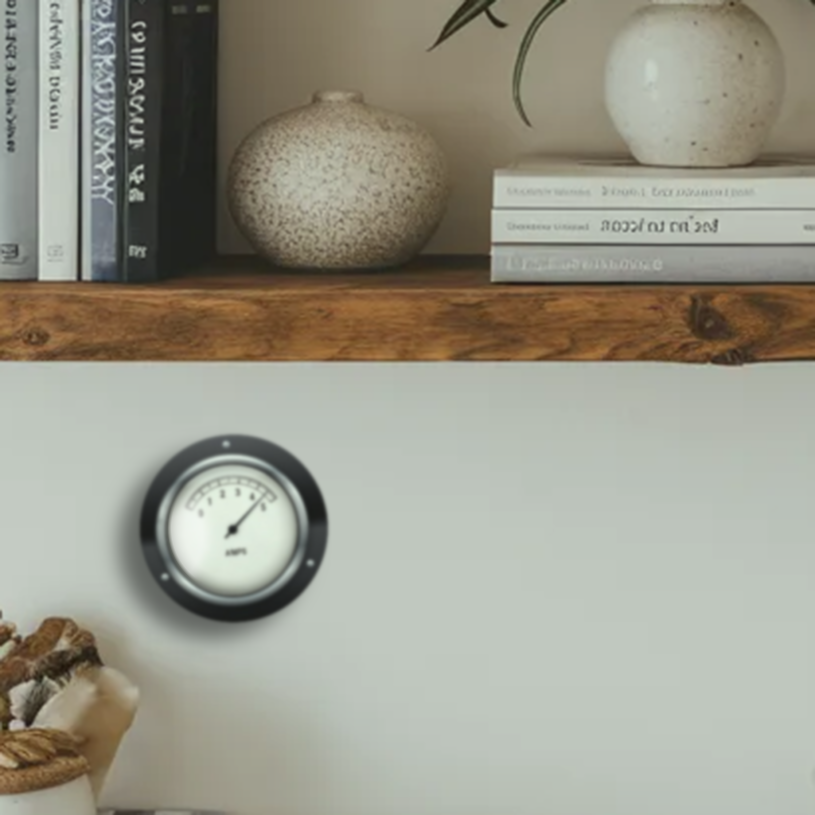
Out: value=4.5 unit=A
